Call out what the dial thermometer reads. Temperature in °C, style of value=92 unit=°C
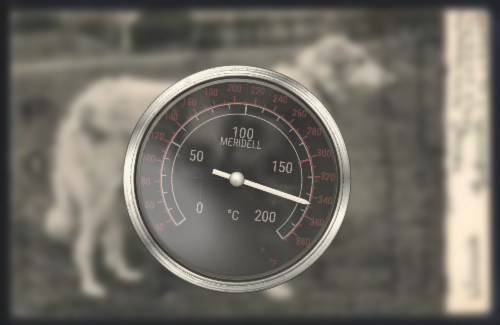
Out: value=175 unit=°C
